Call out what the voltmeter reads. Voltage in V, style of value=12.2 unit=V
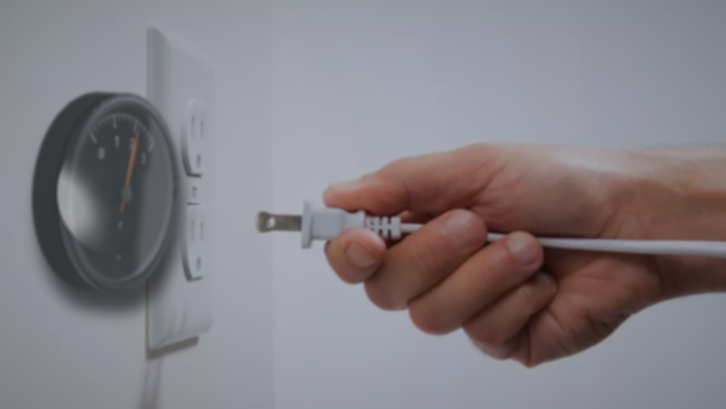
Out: value=2 unit=V
